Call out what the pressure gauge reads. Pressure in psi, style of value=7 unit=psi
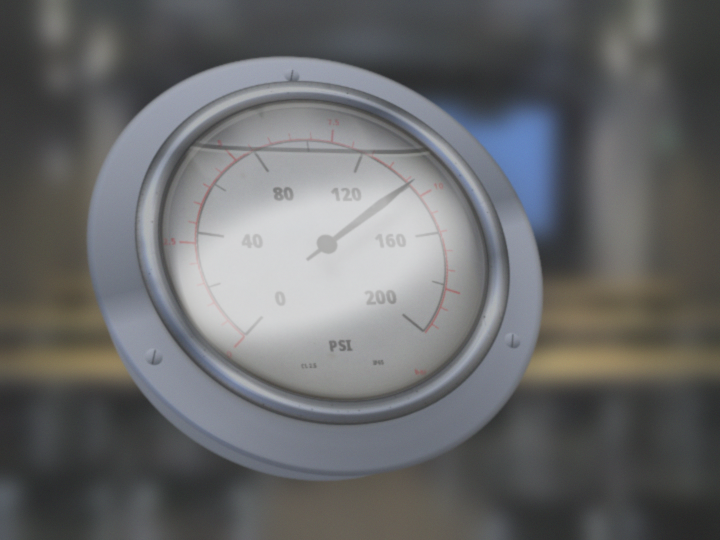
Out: value=140 unit=psi
